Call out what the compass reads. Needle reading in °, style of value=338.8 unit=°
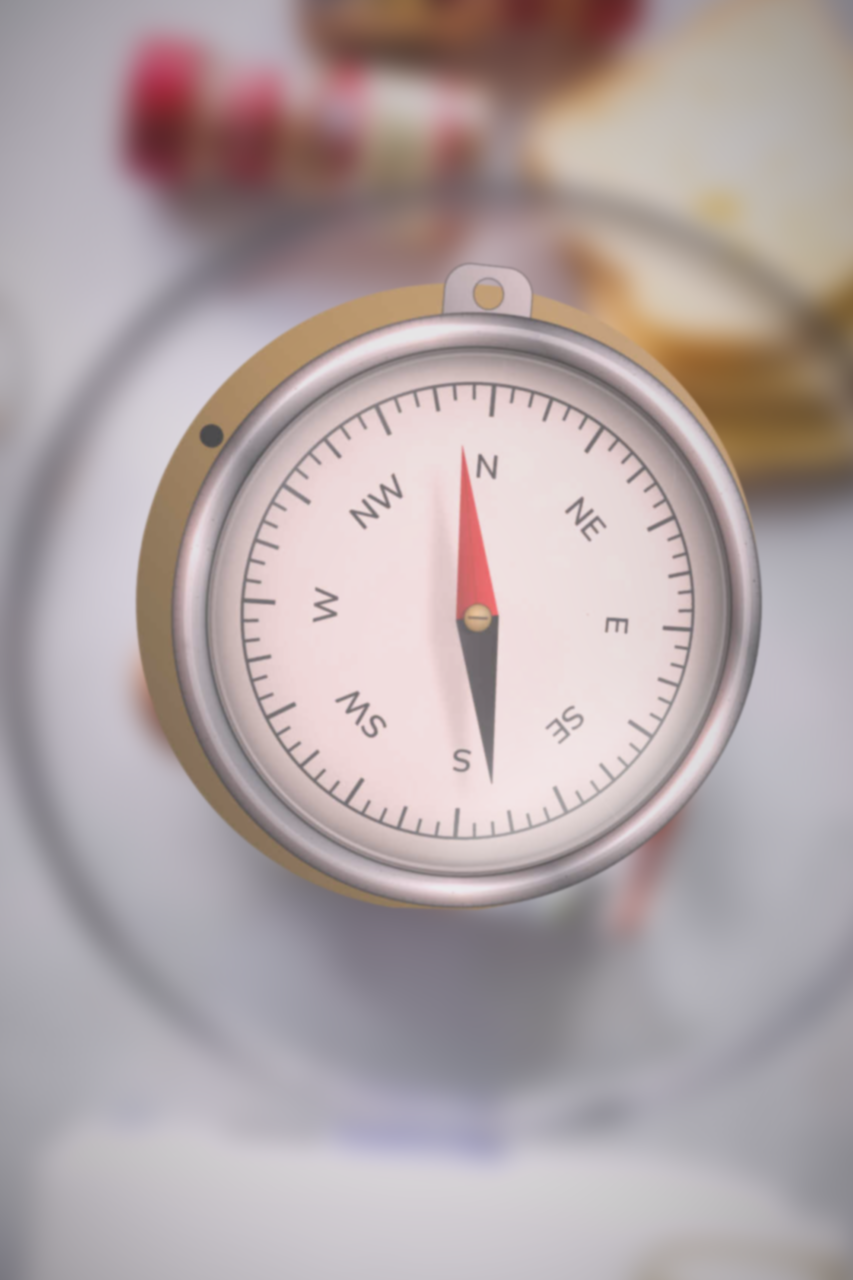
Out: value=350 unit=°
